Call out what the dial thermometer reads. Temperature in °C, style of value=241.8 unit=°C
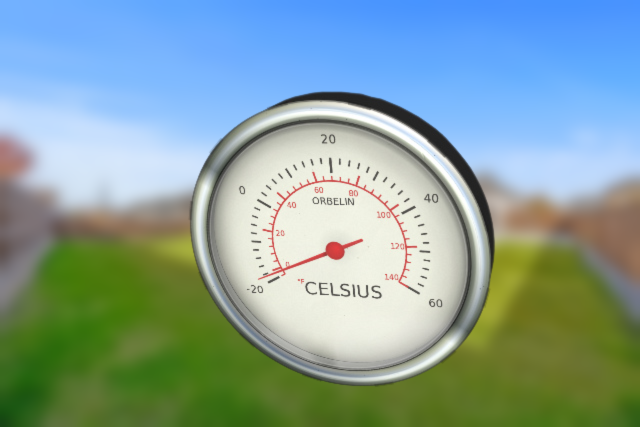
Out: value=-18 unit=°C
